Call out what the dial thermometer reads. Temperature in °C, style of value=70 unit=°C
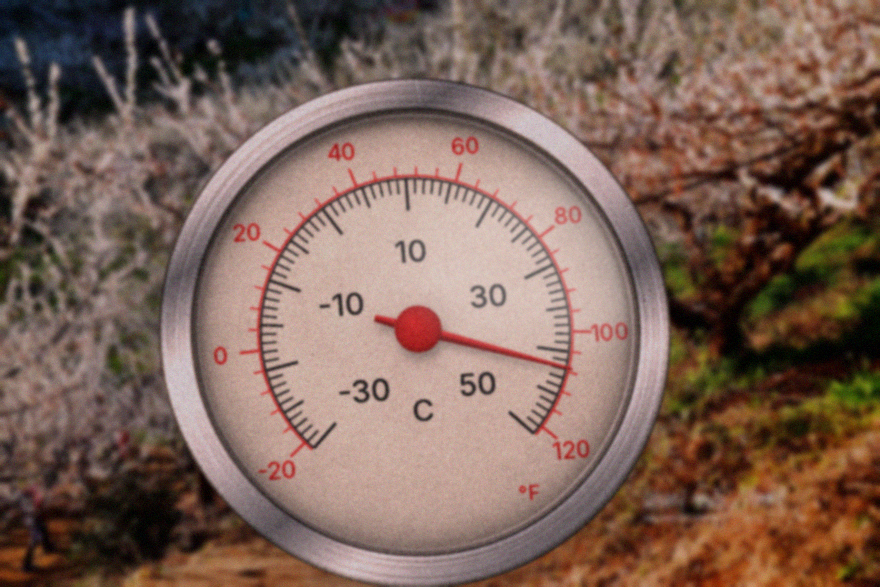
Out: value=42 unit=°C
